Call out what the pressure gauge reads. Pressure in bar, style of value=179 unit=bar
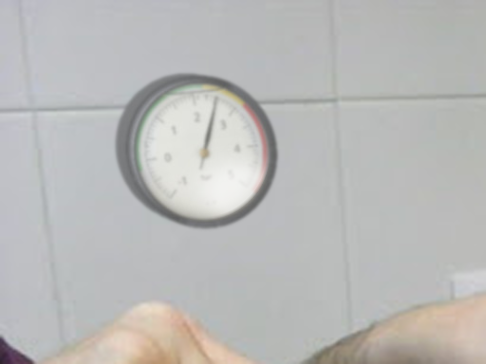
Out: value=2.5 unit=bar
